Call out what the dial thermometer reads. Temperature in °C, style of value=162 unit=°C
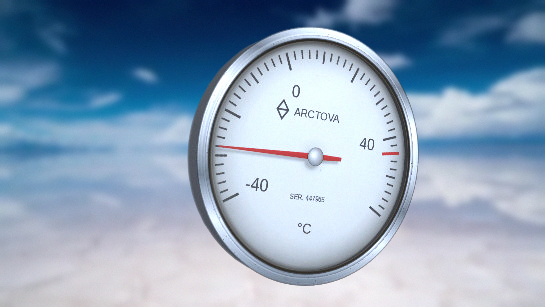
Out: value=-28 unit=°C
